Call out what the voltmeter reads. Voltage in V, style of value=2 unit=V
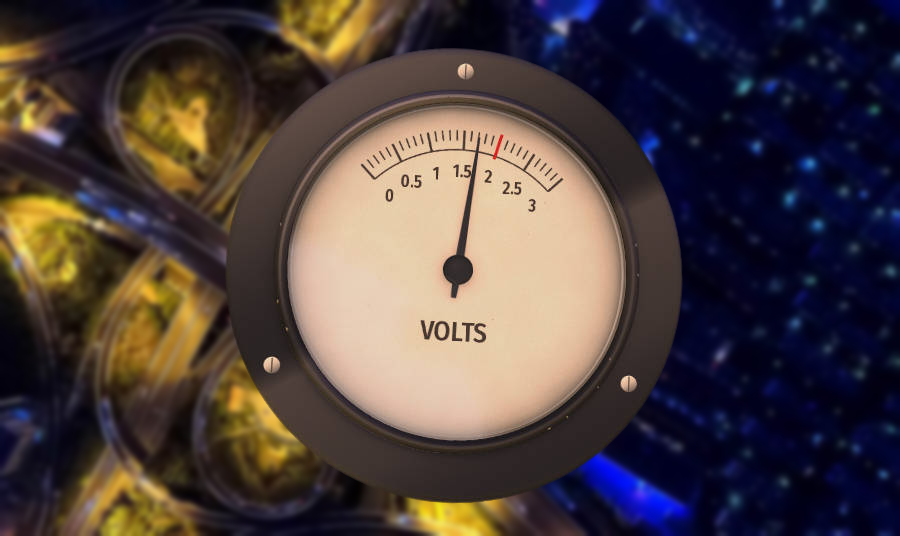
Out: value=1.7 unit=V
